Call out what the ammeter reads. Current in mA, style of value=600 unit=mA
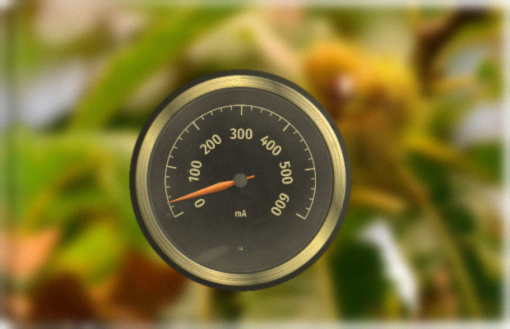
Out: value=30 unit=mA
